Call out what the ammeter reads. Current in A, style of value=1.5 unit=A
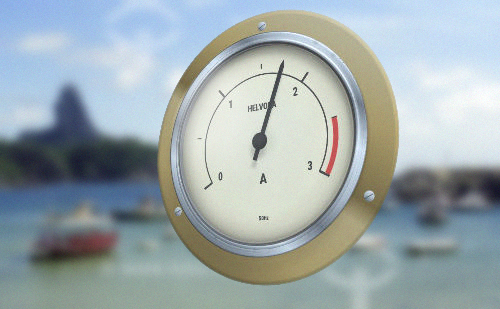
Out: value=1.75 unit=A
